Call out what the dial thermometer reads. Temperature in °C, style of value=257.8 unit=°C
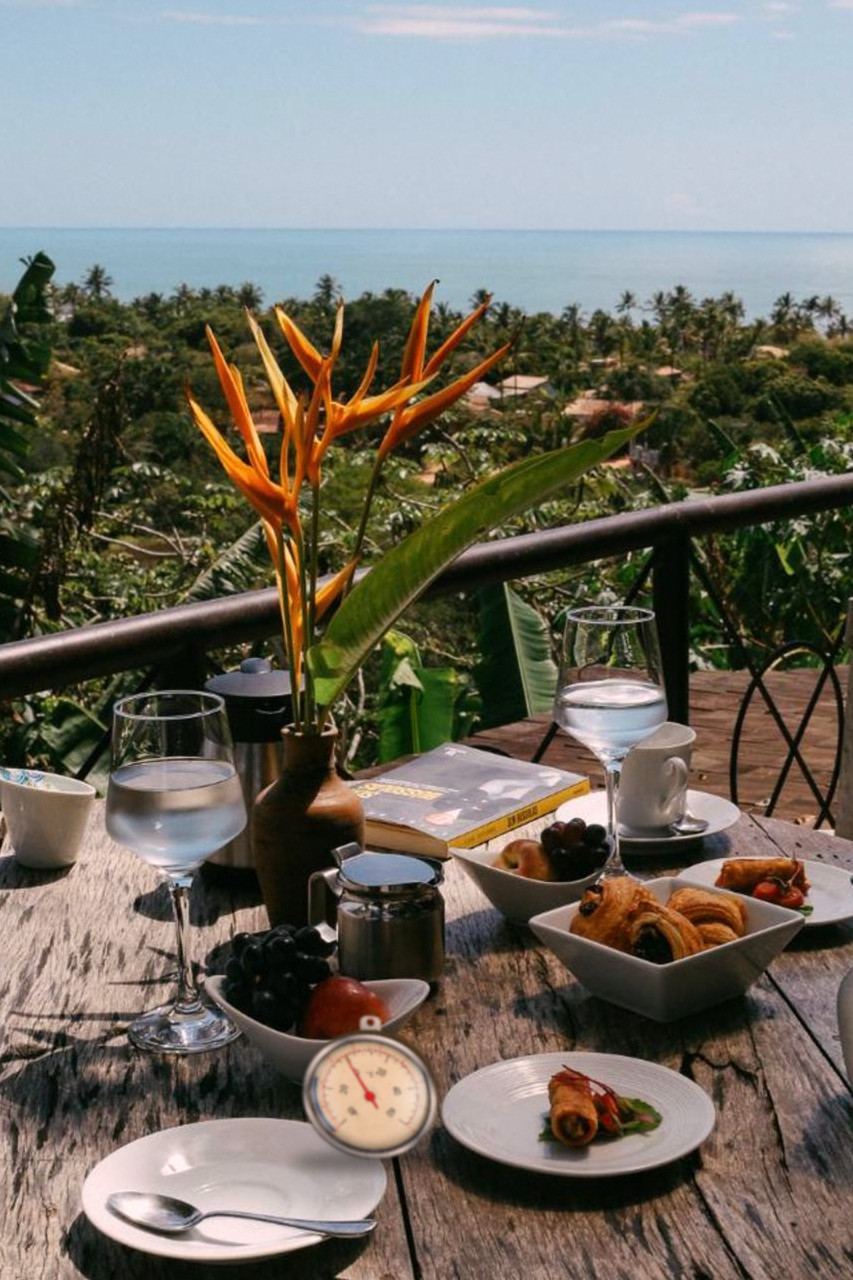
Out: value=0 unit=°C
